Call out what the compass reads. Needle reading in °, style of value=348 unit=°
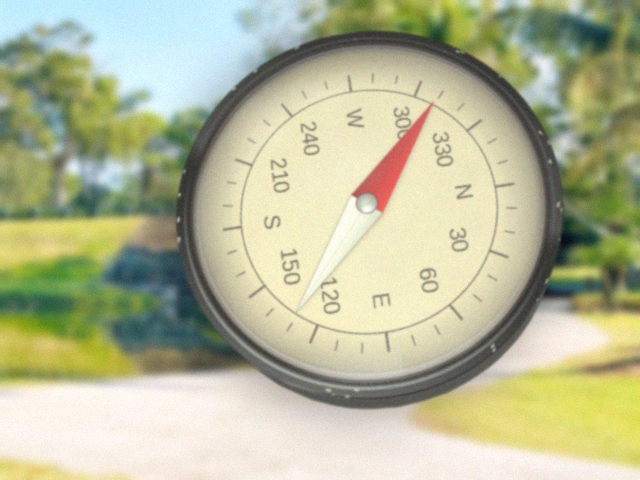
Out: value=310 unit=°
